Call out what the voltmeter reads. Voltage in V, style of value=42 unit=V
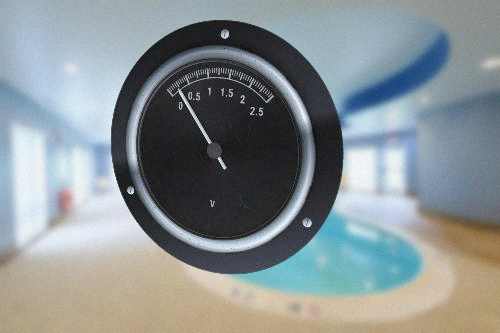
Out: value=0.25 unit=V
